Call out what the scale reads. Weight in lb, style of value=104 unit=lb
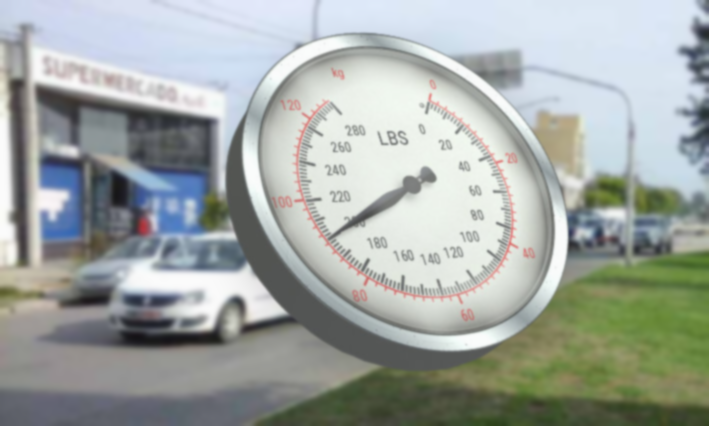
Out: value=200 unit=lb
